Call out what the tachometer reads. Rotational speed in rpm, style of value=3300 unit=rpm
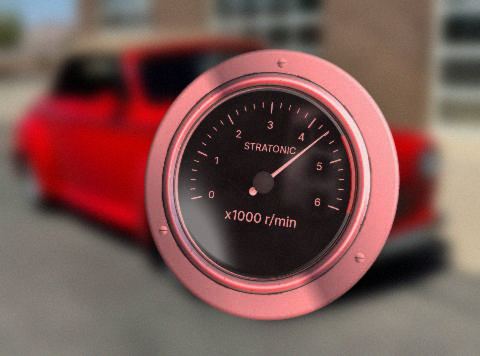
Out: value=4400 unit=rpm
